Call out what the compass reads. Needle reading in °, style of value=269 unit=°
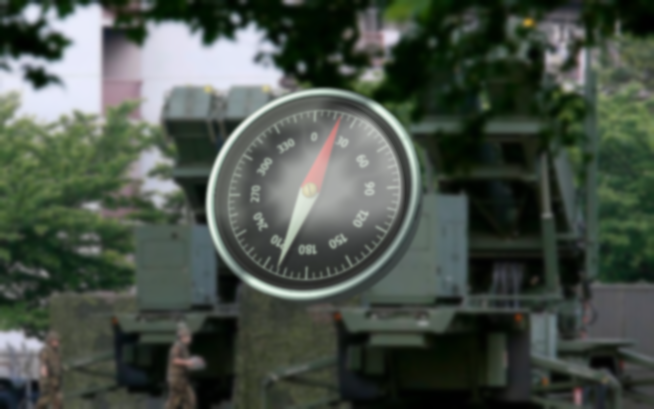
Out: value=20 unit=°
